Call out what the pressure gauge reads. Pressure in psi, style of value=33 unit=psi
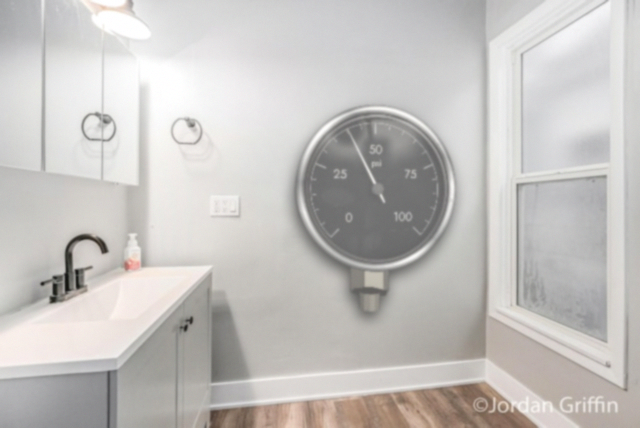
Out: value=40 unit=psi
